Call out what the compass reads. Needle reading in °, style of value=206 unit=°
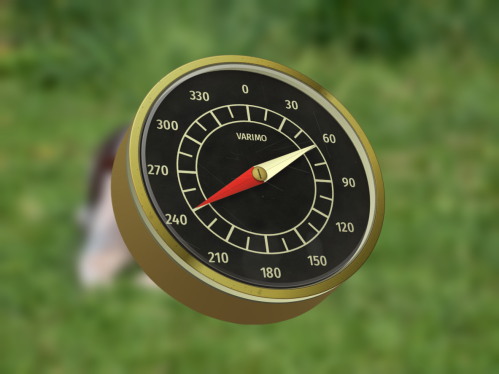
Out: value=240 unit=°
